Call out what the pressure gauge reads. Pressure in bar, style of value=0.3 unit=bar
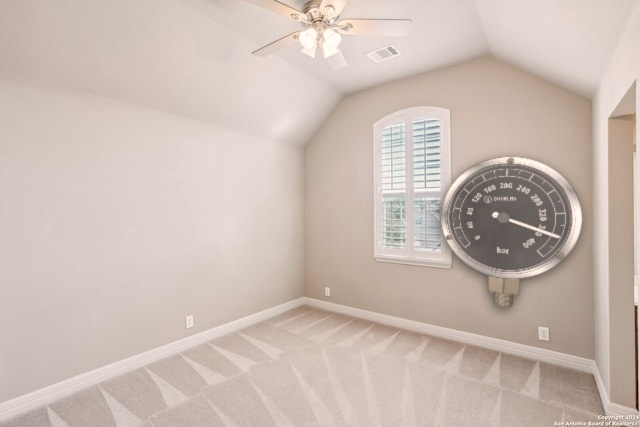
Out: value=360 unit=bar
